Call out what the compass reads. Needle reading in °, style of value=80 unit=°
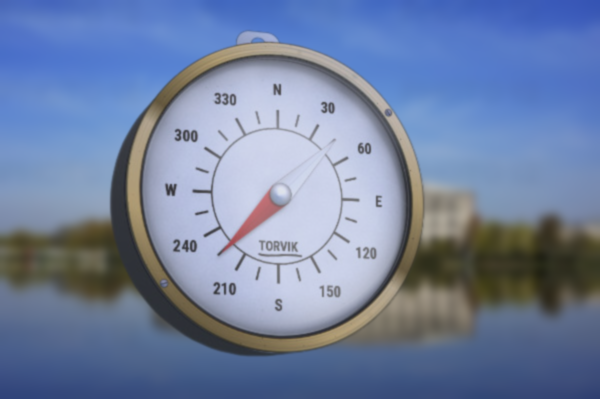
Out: value=225 unit=°
